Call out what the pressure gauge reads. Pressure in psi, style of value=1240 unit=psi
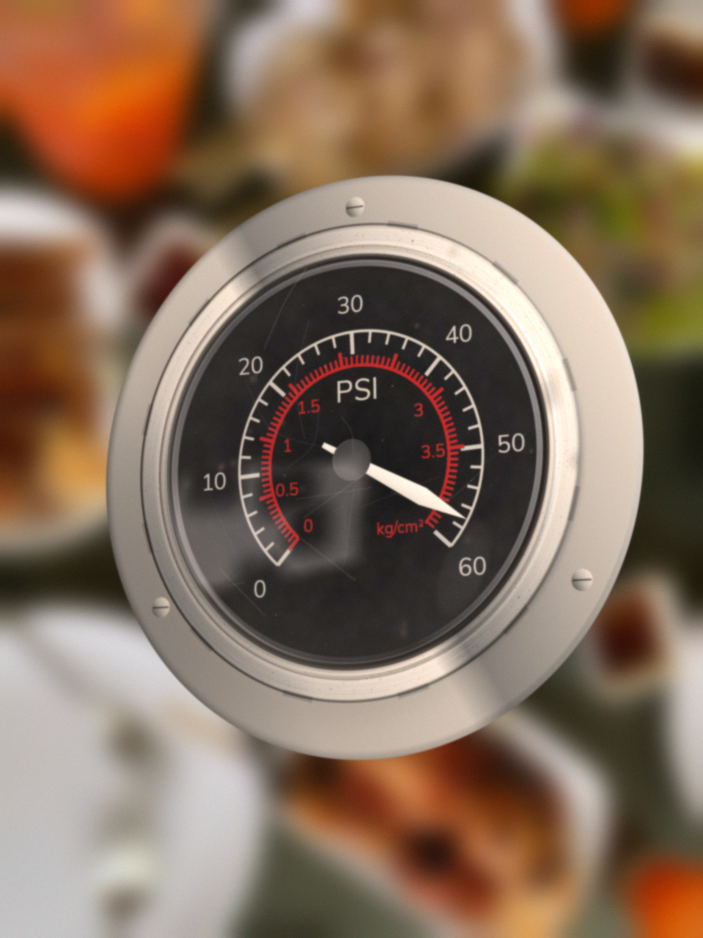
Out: value=57 unit=psi
